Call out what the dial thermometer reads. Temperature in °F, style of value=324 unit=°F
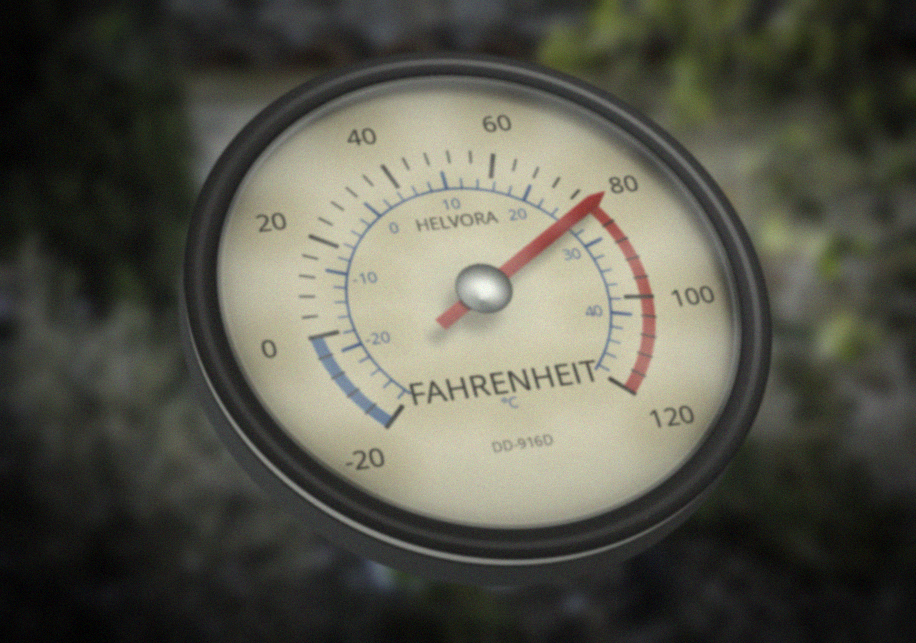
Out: value=80 unit=°F
